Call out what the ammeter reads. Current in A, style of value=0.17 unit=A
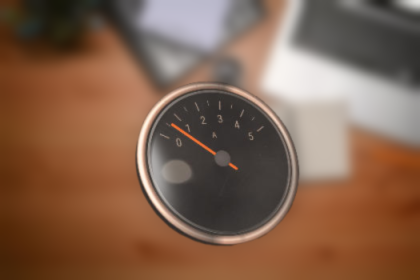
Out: value=0.5 unit=A
